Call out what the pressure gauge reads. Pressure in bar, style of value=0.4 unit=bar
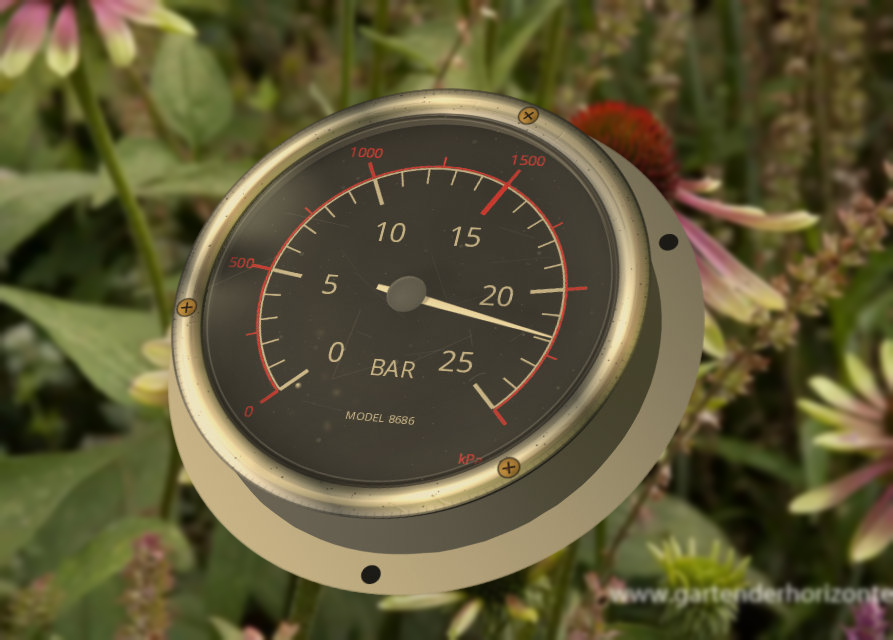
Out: value=22 unit=bar
